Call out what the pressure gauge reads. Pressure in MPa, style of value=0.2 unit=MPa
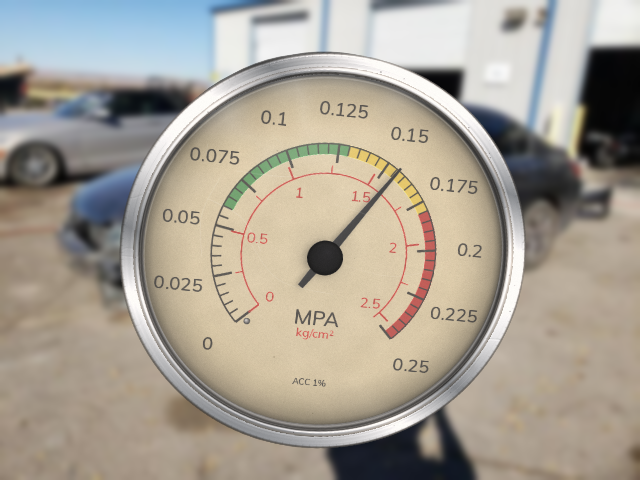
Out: value=0.155 unit=MPa
